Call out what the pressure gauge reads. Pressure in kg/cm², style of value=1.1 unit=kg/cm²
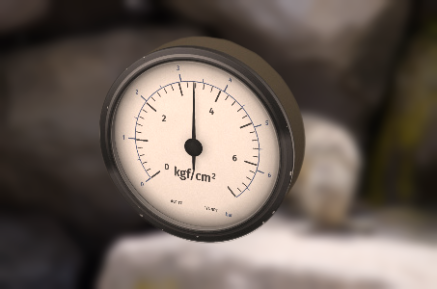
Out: value=3.4 unit=kg/cm²
